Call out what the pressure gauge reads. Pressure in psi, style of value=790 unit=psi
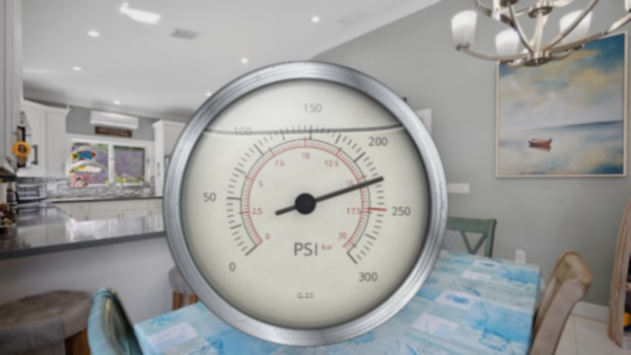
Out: value=225 unit=psi
